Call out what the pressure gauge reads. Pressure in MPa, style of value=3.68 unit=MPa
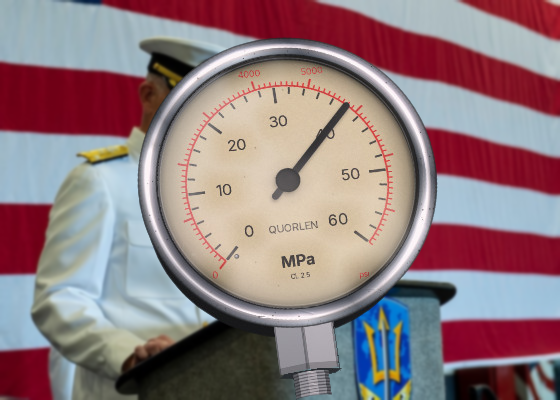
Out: value=40 unit=MPa
